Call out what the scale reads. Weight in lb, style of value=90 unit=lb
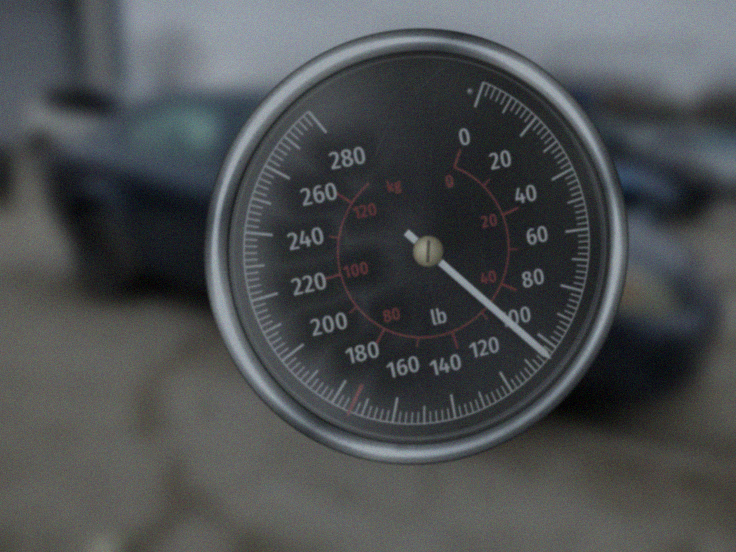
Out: value=104 unit=lb
